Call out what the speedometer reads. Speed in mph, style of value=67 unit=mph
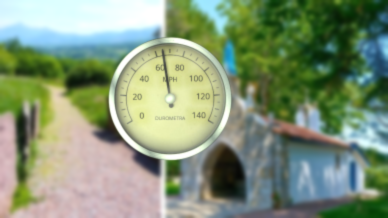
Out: value=65 unit=mph
